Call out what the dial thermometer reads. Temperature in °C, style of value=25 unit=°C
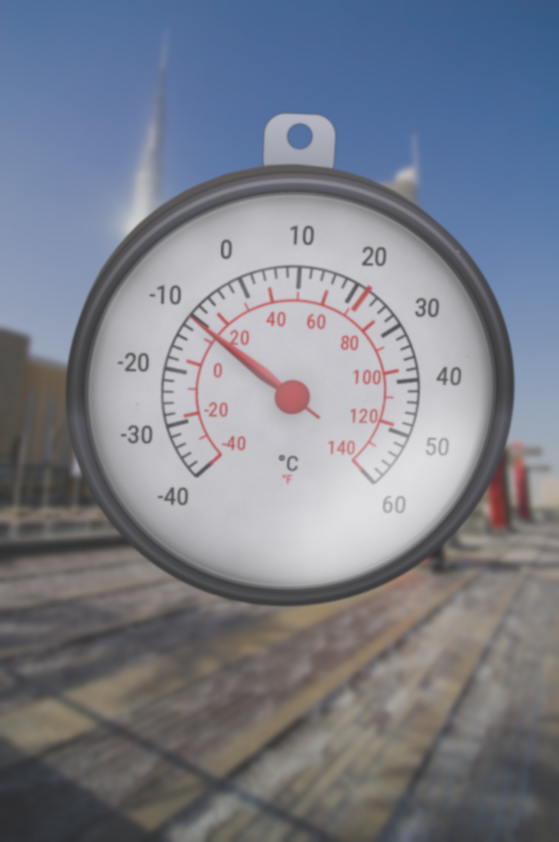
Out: value=-10 unit=°C
